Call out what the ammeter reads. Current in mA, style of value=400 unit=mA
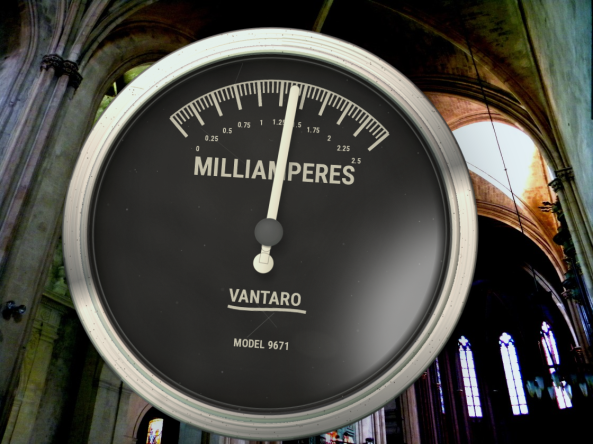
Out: value=1.4 unit=mA
